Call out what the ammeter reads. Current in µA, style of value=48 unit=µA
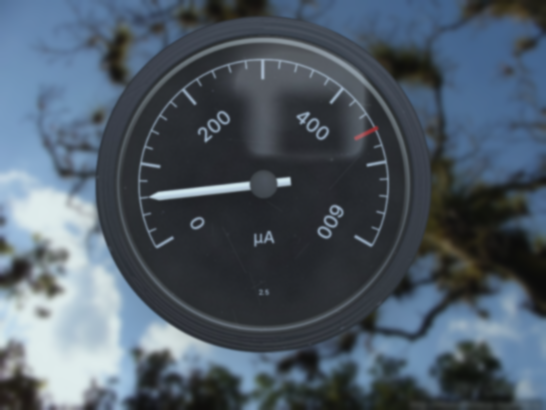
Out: value=60 unit=µA
